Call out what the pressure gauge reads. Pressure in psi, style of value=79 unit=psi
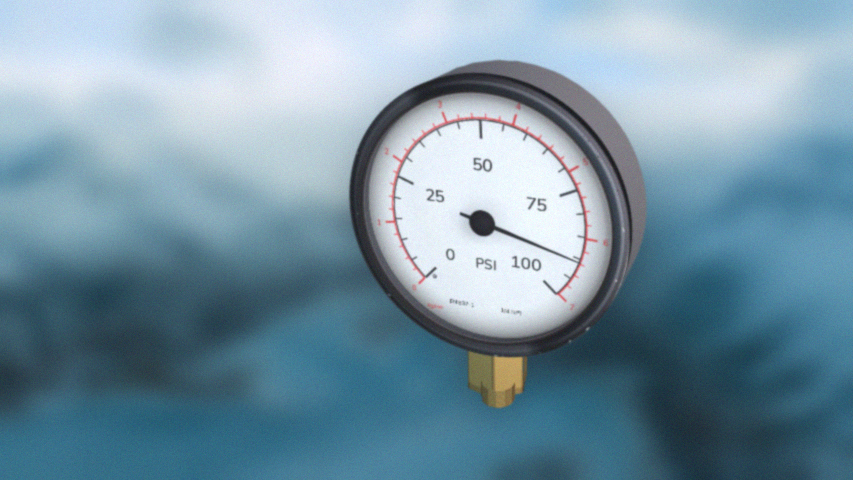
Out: value=90 unit=psi
